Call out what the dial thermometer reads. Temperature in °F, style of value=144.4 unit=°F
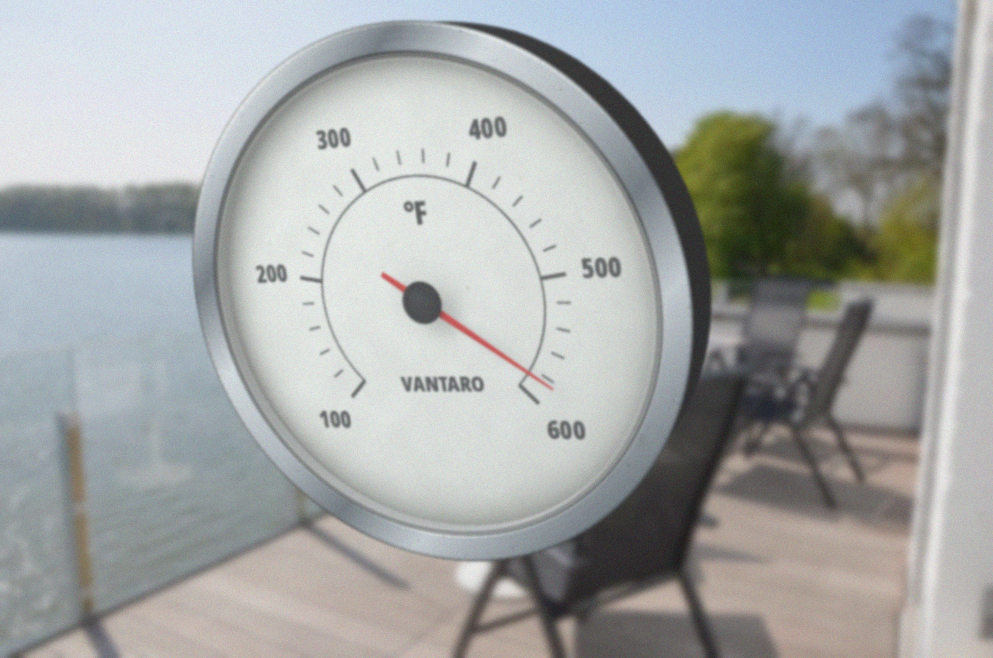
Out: value=580 unit=°F
